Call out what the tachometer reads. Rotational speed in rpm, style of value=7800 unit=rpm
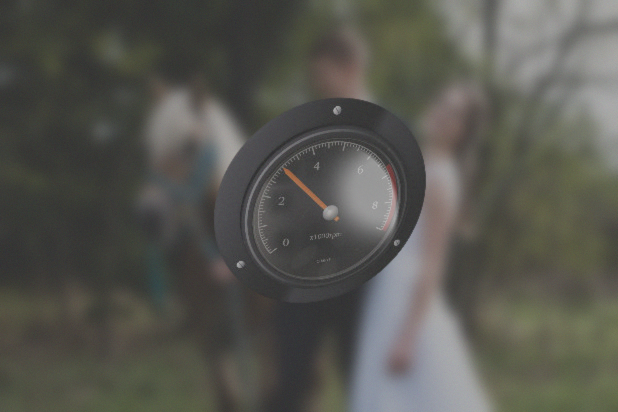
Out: value=3000 unit=rpm
